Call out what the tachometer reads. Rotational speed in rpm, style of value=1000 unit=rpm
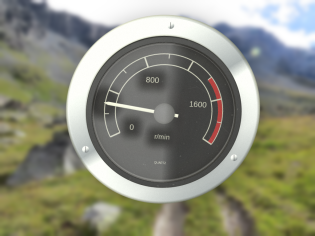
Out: value=300 unit=rpm
